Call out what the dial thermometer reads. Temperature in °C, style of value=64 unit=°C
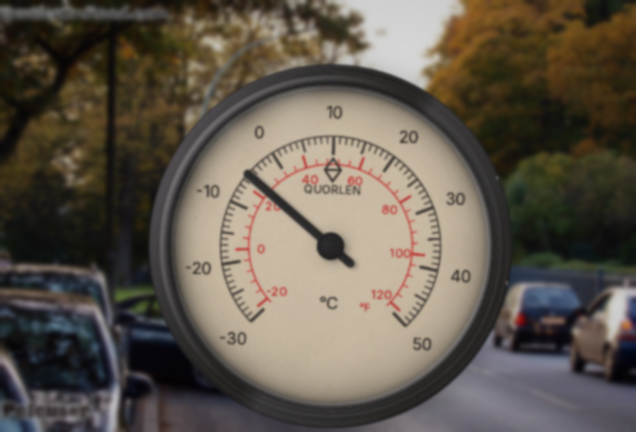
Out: value=-5 unit=°C
